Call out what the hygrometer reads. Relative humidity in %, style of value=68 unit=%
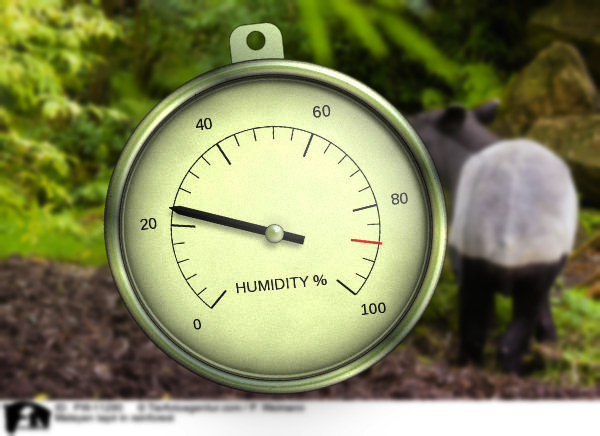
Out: value=24 unit=%
